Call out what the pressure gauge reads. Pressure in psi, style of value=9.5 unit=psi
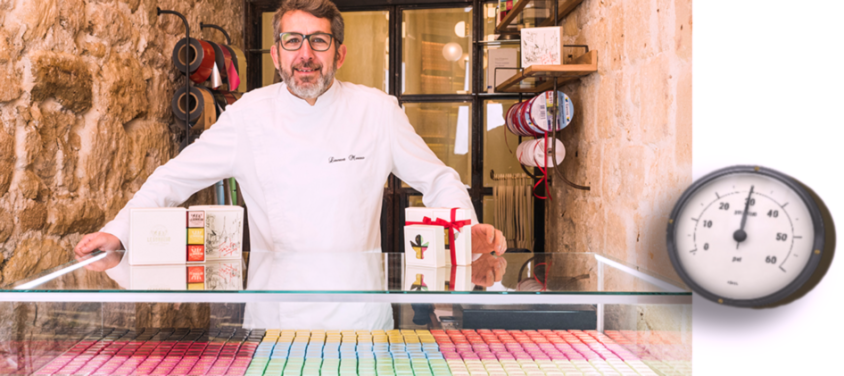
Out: value=30 unit=psi
